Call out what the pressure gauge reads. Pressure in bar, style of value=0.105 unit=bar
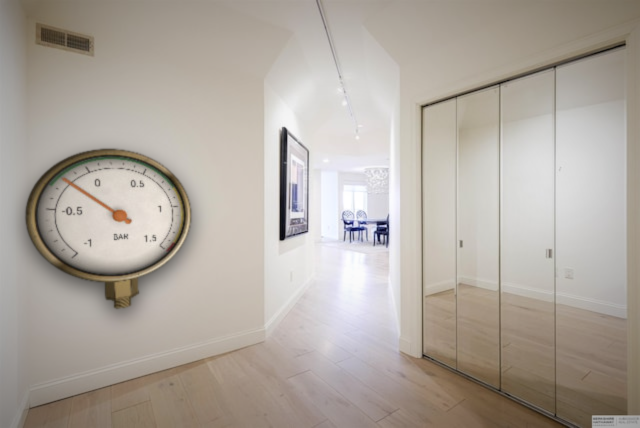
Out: value=-0.2 unit=bar
